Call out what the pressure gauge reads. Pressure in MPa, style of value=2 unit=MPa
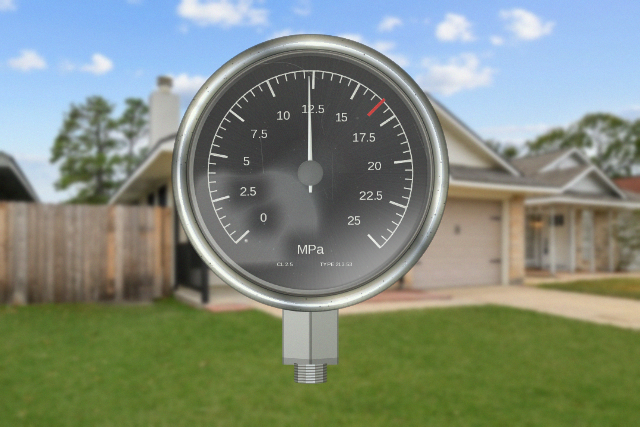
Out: value=12.25 unit=MPa
